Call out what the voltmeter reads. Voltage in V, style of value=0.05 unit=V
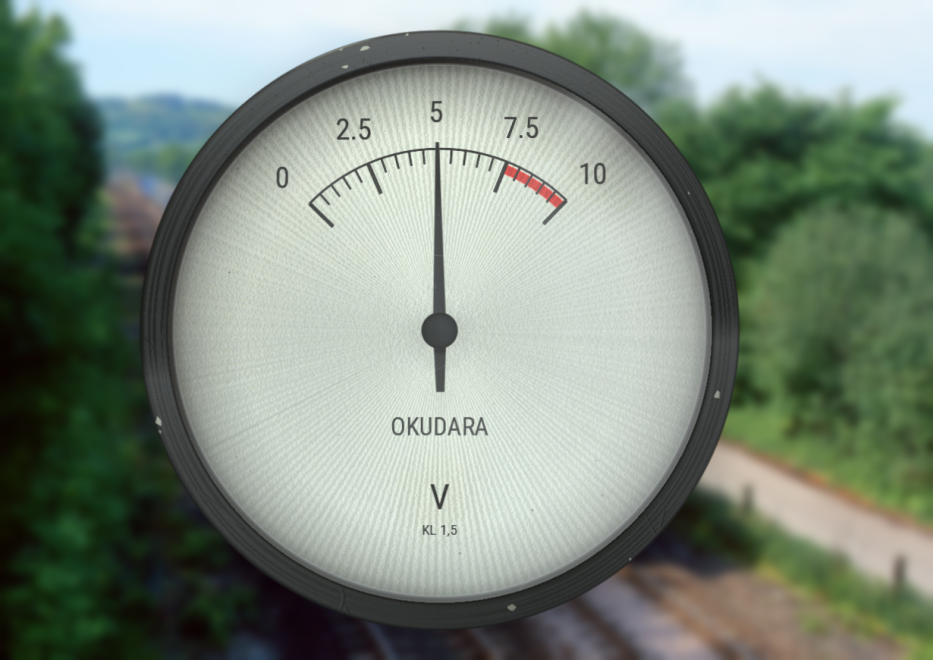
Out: value=5 unit=V
